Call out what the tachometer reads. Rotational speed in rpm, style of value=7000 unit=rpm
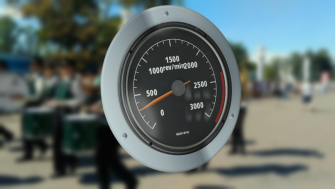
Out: value=300 unit=rpm
